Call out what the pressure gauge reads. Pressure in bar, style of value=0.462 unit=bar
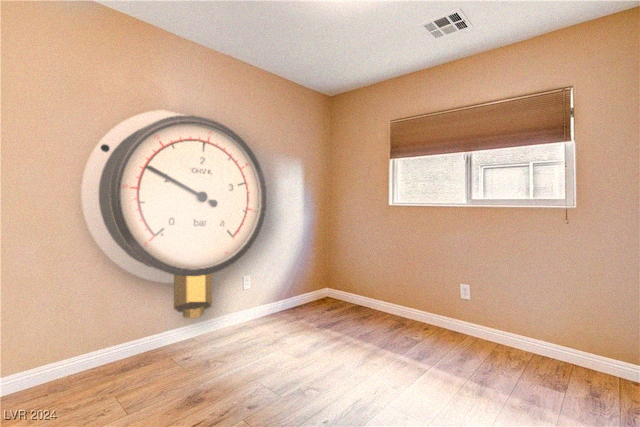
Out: value=1 unit=bar
